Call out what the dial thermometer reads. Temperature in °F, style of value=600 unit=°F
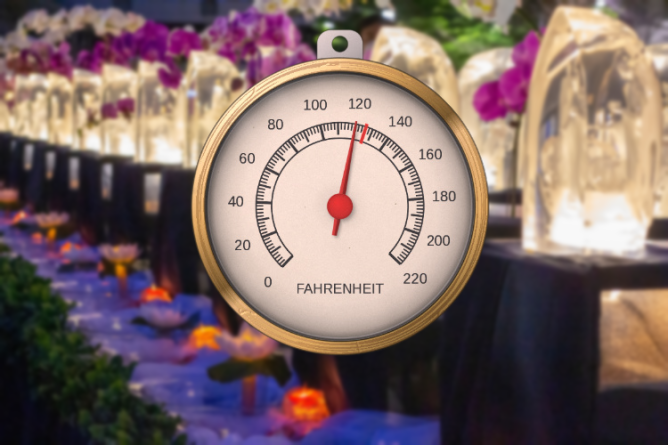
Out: value=120 unit=°F
